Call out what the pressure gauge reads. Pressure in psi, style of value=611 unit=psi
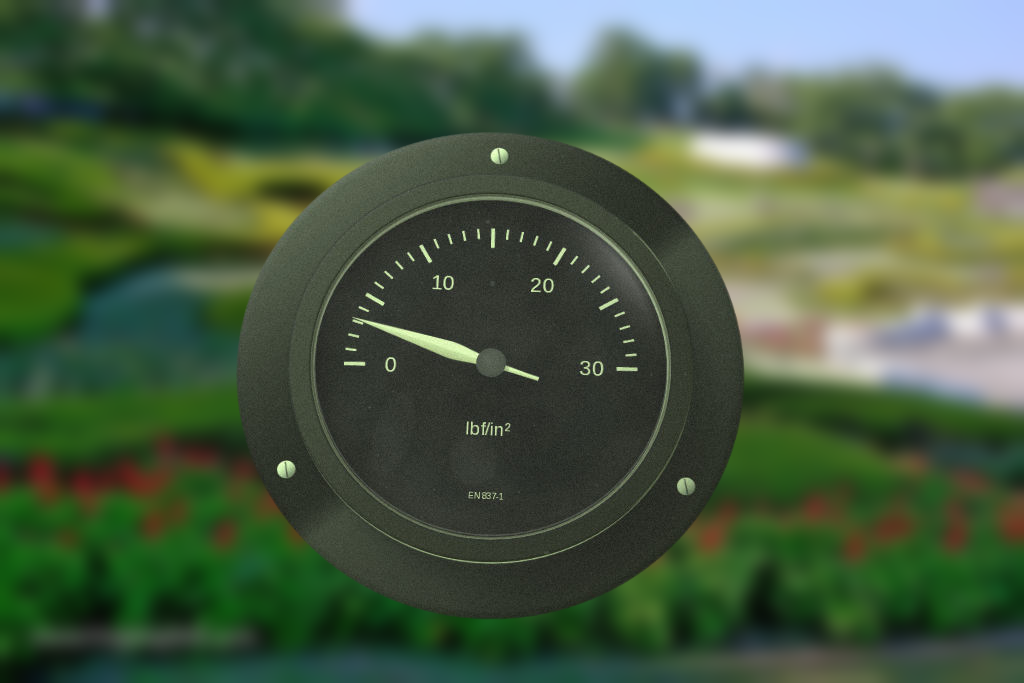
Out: value=3 unit=psi
